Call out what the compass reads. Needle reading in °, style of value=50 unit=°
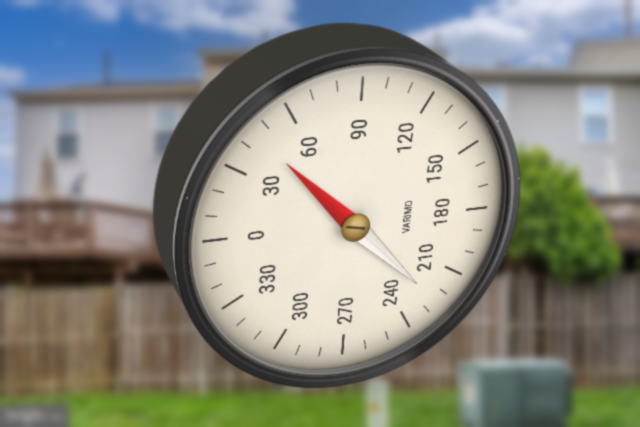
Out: value=45 unit=°
